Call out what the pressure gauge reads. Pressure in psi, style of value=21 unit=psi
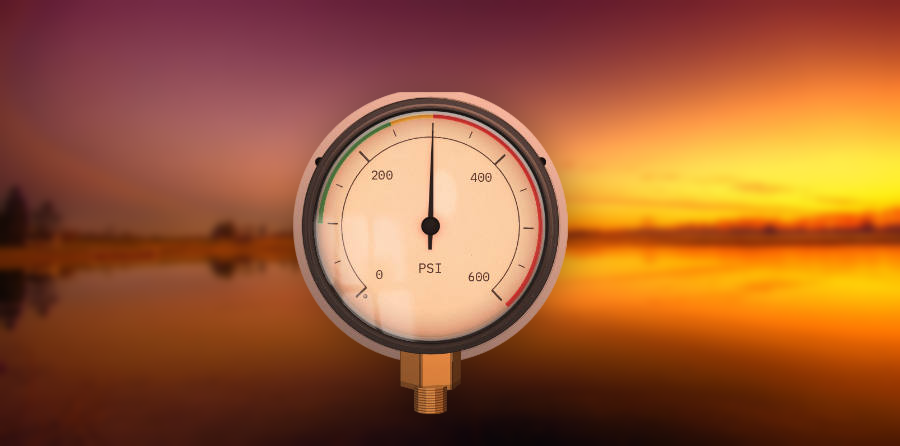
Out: value=300 unit=psi
